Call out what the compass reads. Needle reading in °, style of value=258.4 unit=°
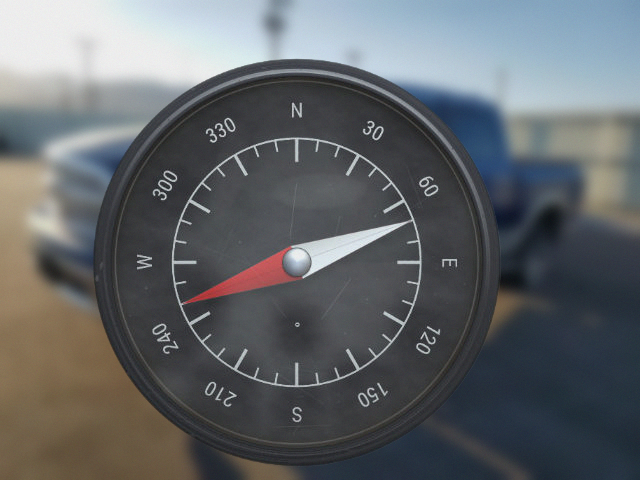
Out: value=250 unit=°
